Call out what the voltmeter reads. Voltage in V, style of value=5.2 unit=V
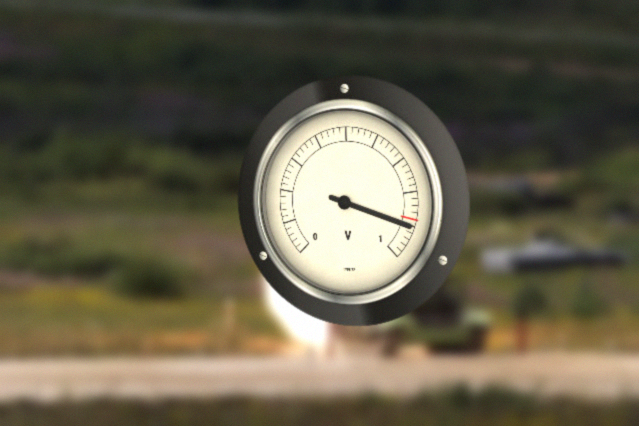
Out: value=0.9 unit=V
